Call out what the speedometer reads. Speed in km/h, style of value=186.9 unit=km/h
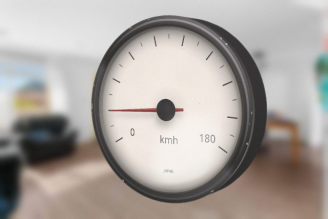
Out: value=20 unit=km/h
